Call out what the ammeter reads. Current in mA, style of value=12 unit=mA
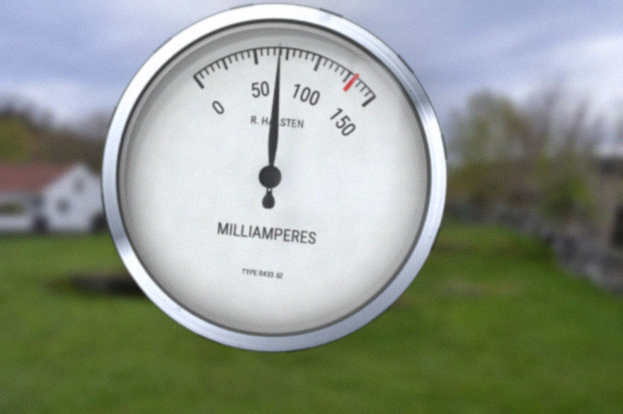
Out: value=70 unit=mA
